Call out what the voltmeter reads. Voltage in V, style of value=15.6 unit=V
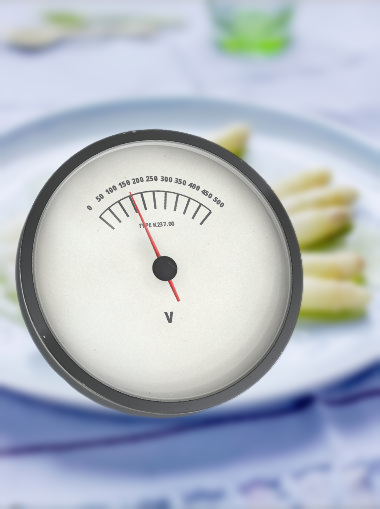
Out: value=150 unit=V
